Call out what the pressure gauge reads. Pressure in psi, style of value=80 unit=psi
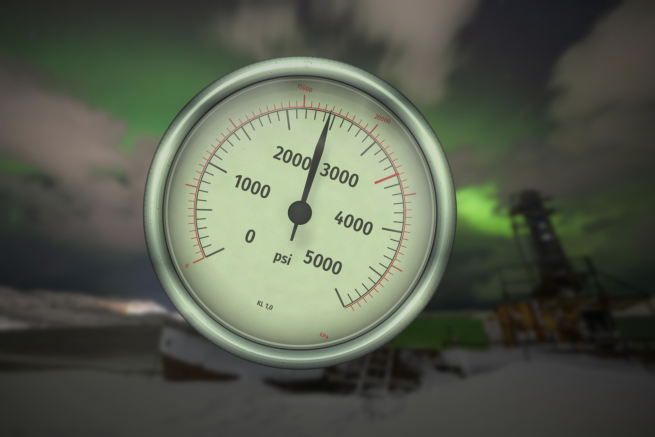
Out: value=2450 unit=psi
